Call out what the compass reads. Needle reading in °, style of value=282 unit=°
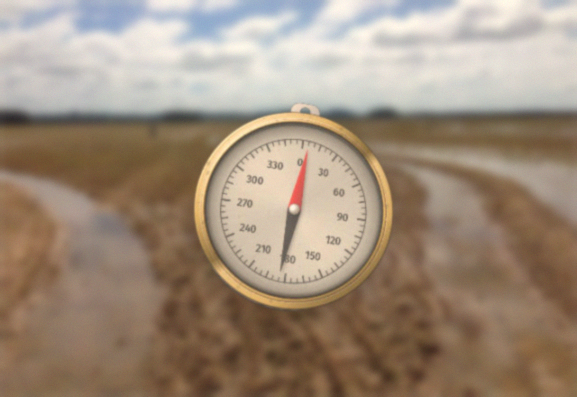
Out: value=5 unit=°
